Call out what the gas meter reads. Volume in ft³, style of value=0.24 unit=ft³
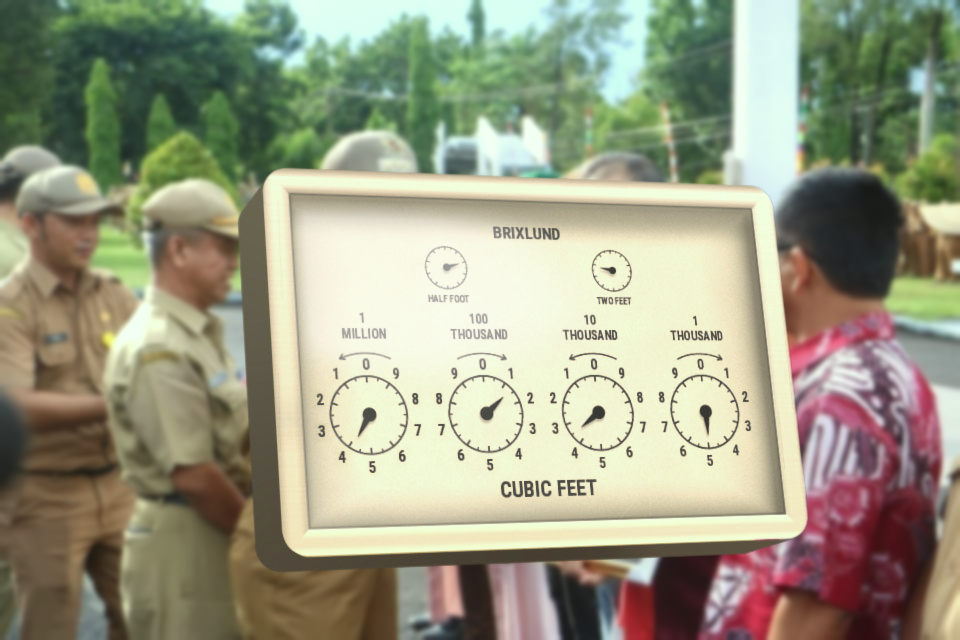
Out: value=413500 unit=ft³
